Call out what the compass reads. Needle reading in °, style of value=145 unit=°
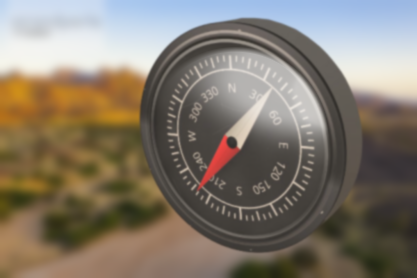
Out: value=220 unit=°
